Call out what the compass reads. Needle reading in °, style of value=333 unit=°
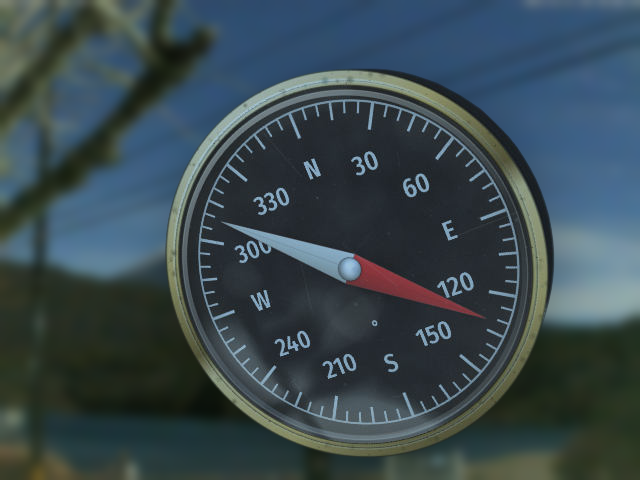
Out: value=130 unit=°
